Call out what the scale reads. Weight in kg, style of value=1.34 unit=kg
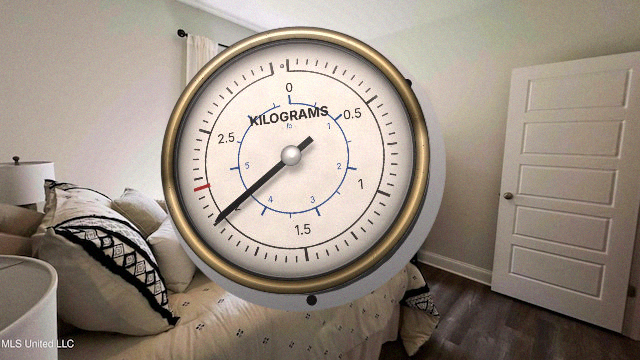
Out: value=2 unit=kg
